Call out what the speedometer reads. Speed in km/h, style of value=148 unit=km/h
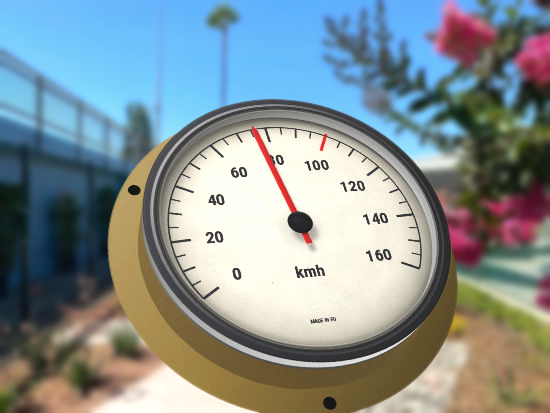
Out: value=75 unit=km/h
